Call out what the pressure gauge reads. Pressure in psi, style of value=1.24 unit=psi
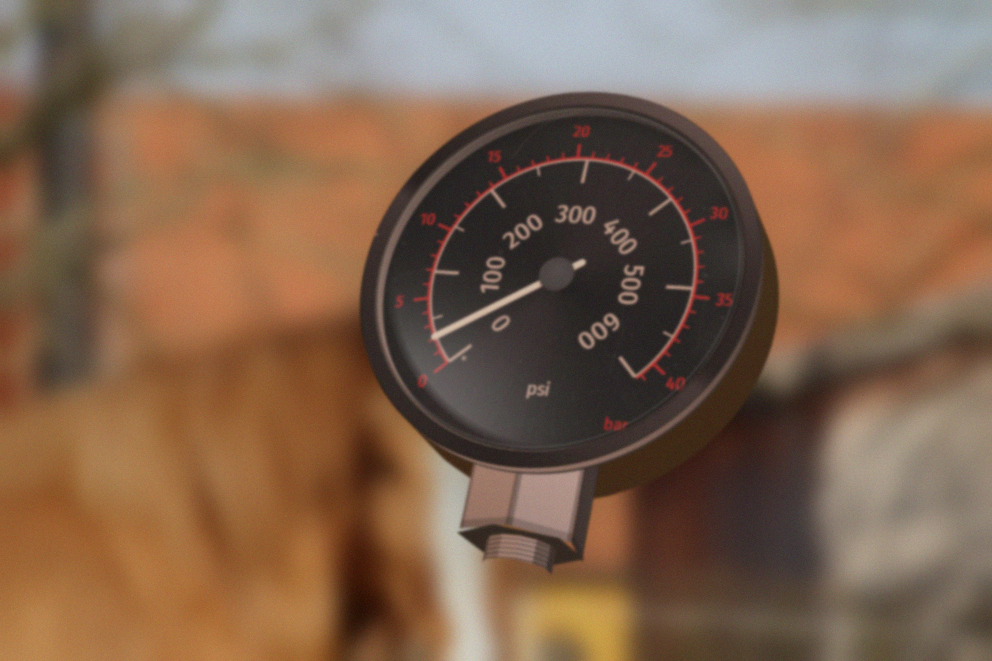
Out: value=25 unit=psi
